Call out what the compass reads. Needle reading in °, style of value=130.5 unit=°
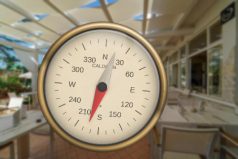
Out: value=195 unit=°
